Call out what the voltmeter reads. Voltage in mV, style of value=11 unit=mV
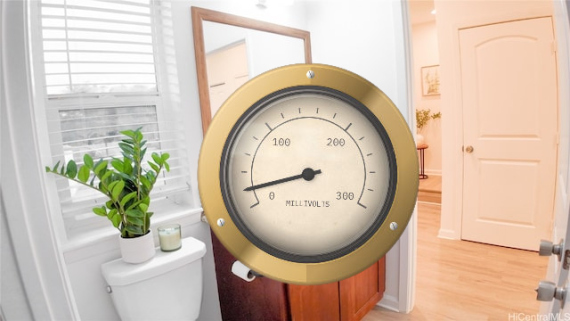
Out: value=20 unit=mV
